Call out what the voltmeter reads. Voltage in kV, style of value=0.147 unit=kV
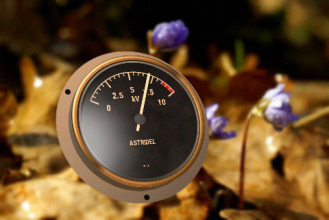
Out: value=7 unit=kV
